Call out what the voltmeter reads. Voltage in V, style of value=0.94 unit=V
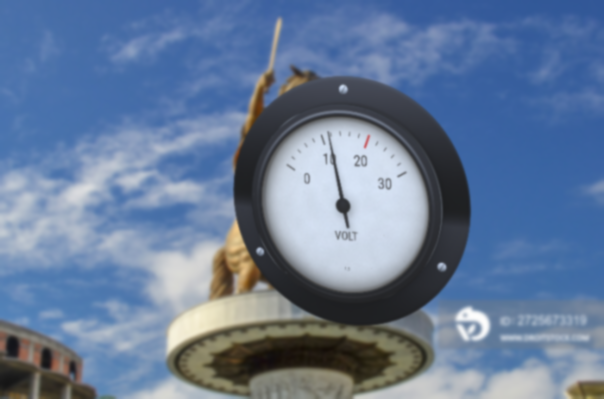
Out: value=12 unit=V
